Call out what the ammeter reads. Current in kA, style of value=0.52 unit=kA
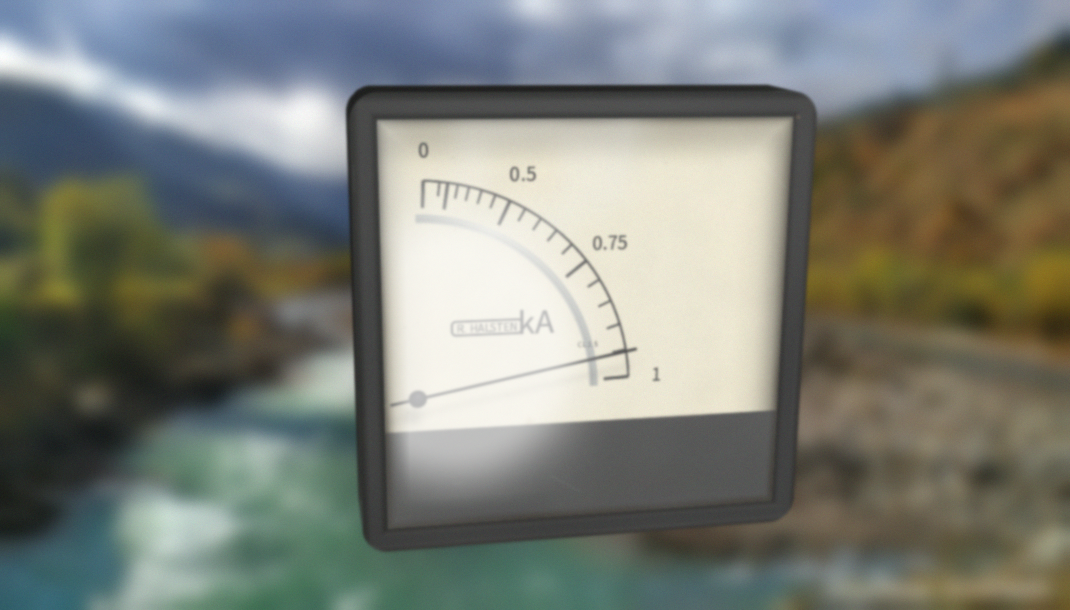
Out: value=0.95 unit=kA
